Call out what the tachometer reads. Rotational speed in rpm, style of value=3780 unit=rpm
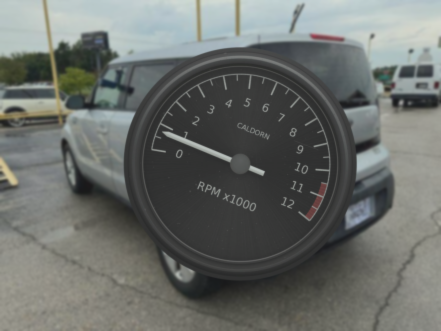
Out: value=750 unit=rpm
